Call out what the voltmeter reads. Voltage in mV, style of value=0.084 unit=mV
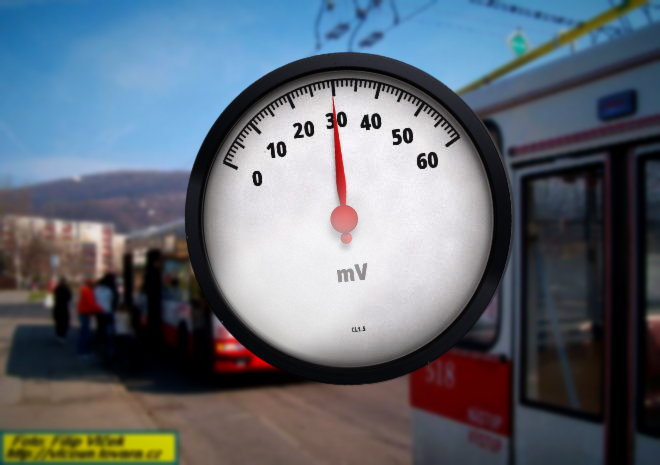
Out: value=30 unit=mV
